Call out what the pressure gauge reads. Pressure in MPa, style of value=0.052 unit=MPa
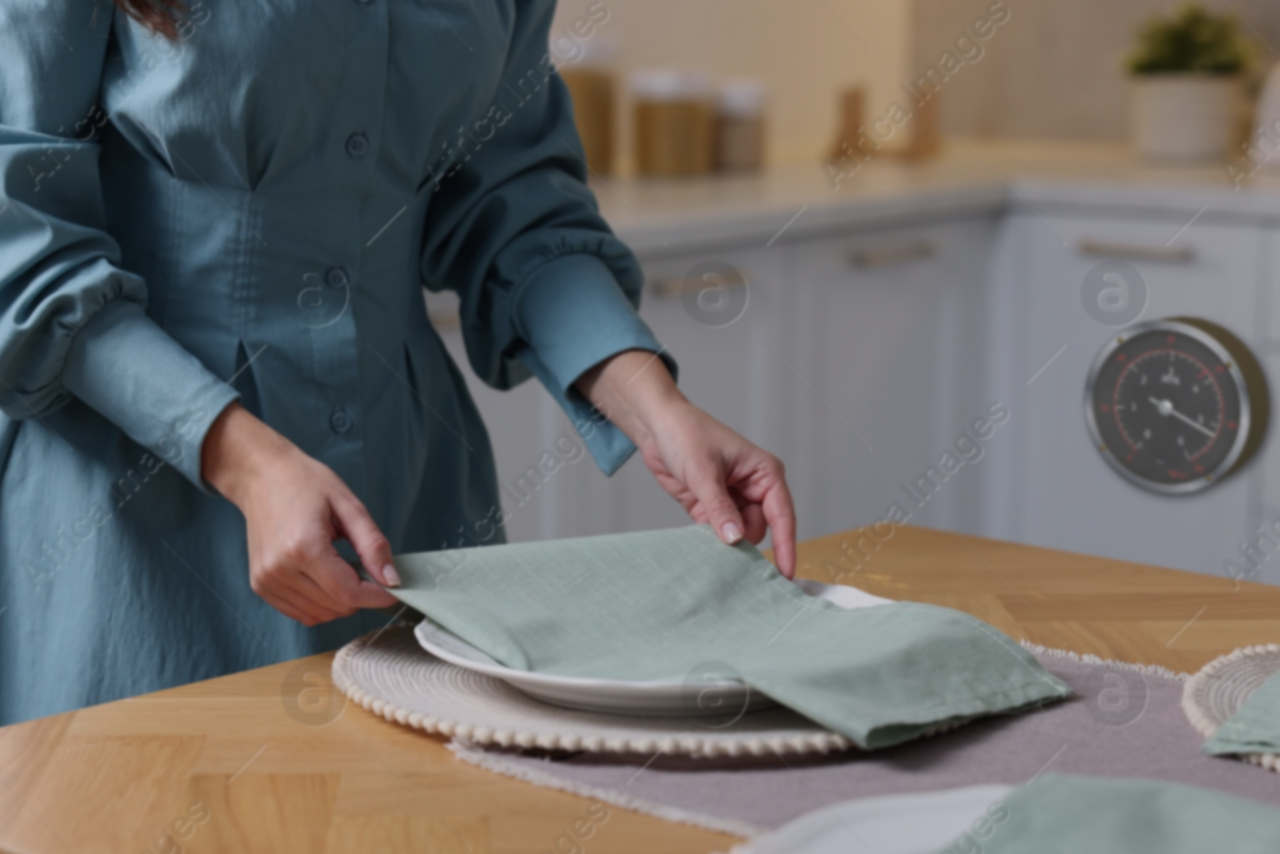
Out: value=5.2 unit=MPa
